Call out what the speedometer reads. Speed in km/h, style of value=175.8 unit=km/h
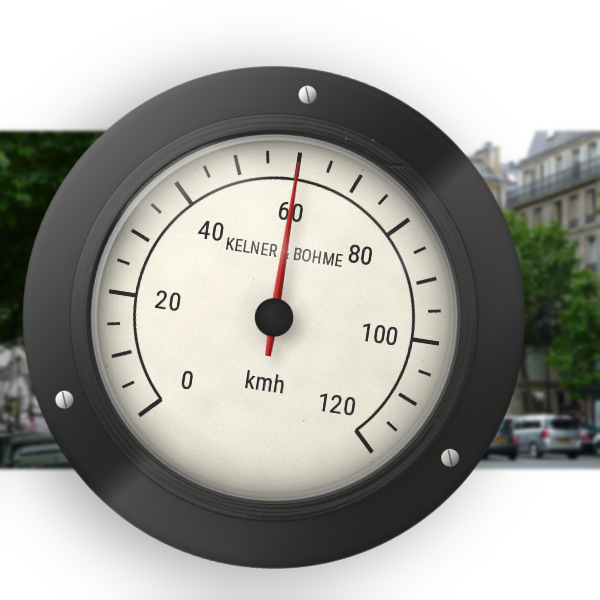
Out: value=60 unit=km/h
